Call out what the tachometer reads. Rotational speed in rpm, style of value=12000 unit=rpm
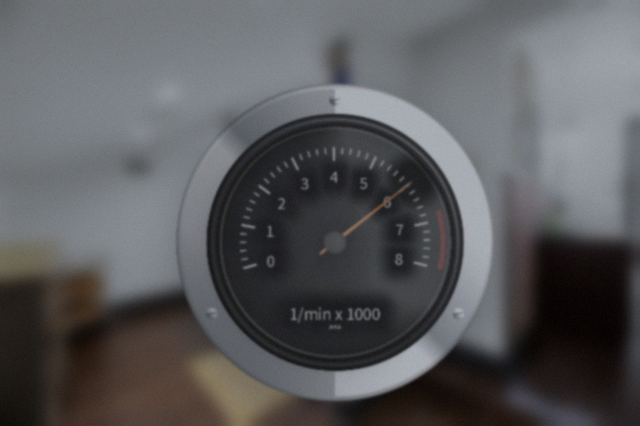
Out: value=6000 unit=rpm
